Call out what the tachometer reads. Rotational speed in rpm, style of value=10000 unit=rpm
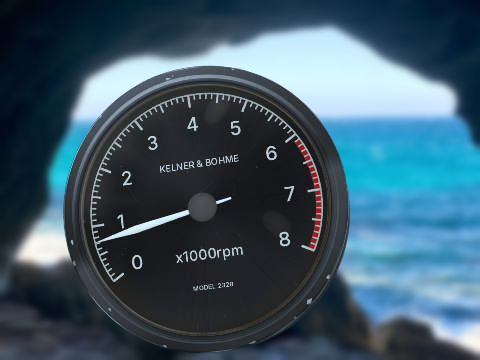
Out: value=700 unit=rpm
